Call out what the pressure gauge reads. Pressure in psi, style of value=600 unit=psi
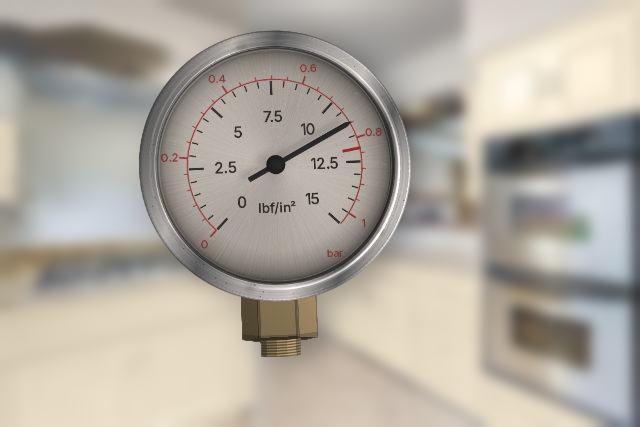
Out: value=11 unit=psi
